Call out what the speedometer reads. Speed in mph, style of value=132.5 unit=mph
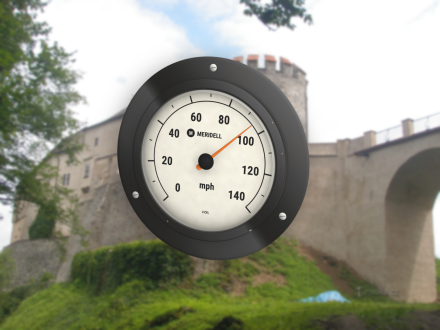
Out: value=95 unit=mph
